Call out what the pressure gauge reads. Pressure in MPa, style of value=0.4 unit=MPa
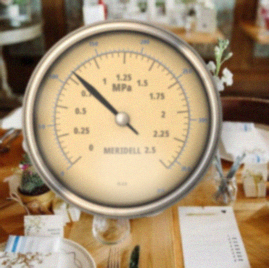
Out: value=0.8 unit=MPa
